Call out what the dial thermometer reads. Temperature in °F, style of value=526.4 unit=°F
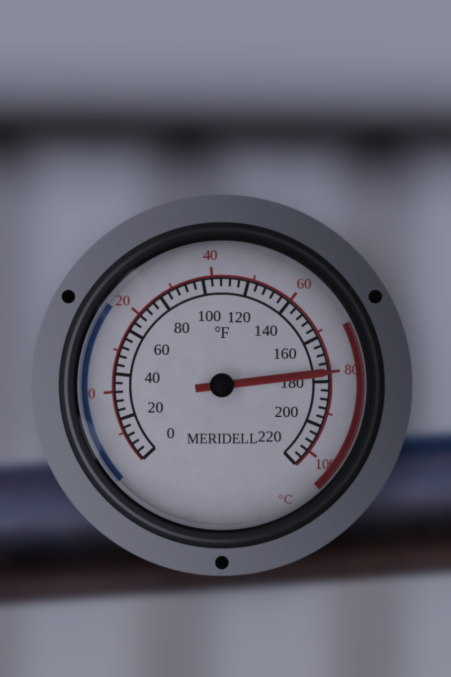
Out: value=176 unit=°F
